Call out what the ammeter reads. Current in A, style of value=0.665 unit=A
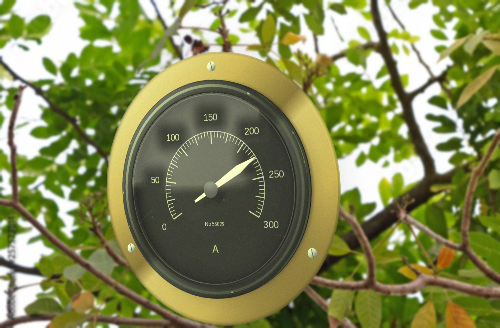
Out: value=225 unit=A
